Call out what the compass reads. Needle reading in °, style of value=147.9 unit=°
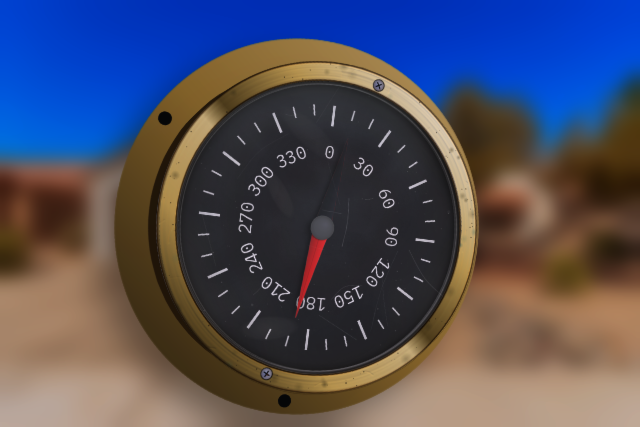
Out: value=190 unit=°
